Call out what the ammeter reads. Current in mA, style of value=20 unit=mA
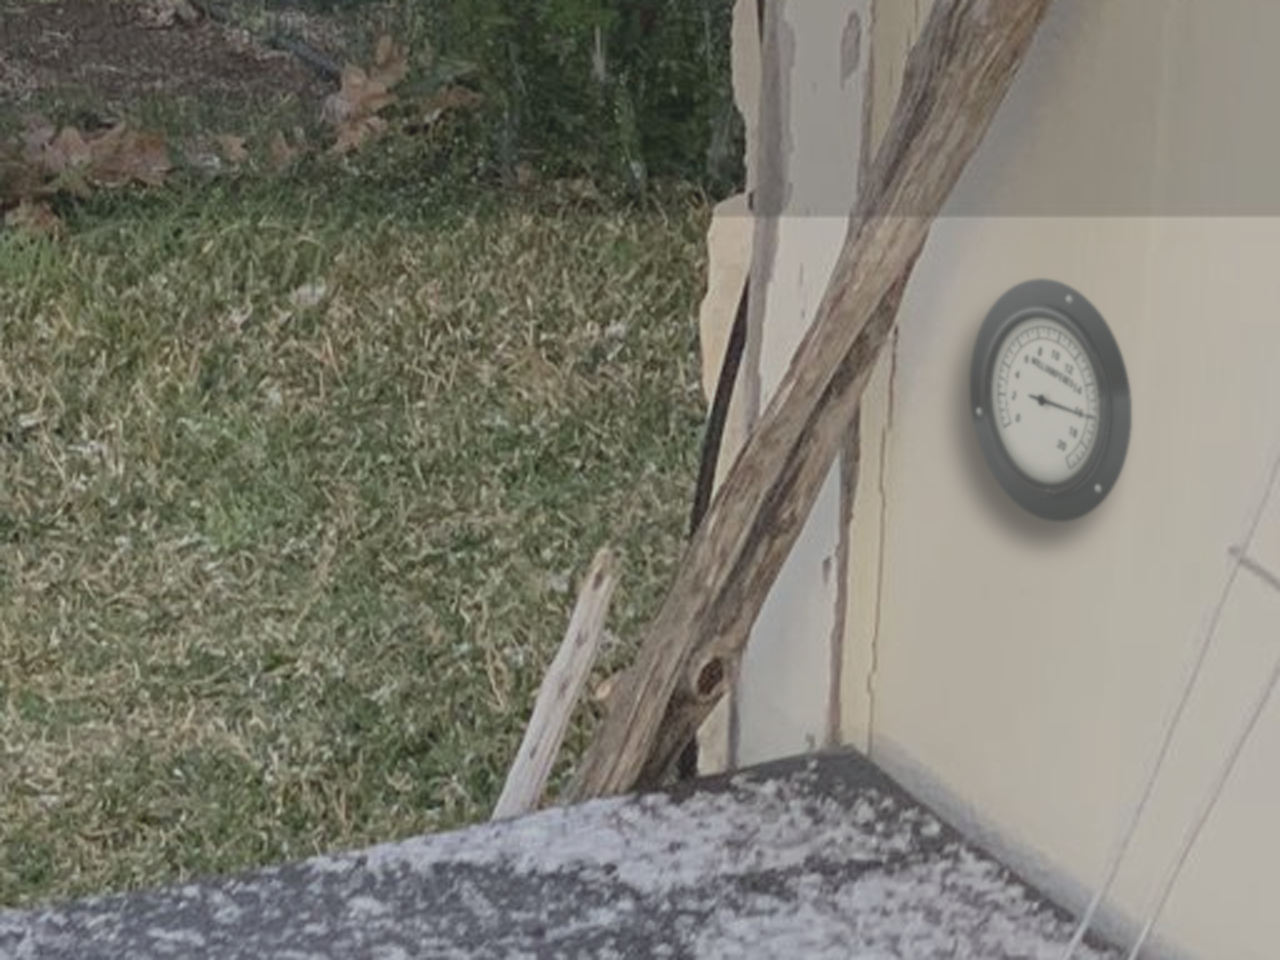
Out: value=16 unit=mA
